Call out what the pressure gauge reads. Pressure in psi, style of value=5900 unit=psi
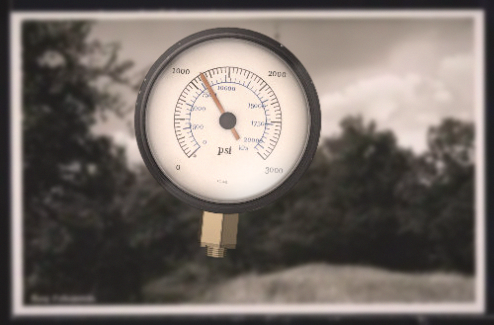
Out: value=1150 unit=psi
